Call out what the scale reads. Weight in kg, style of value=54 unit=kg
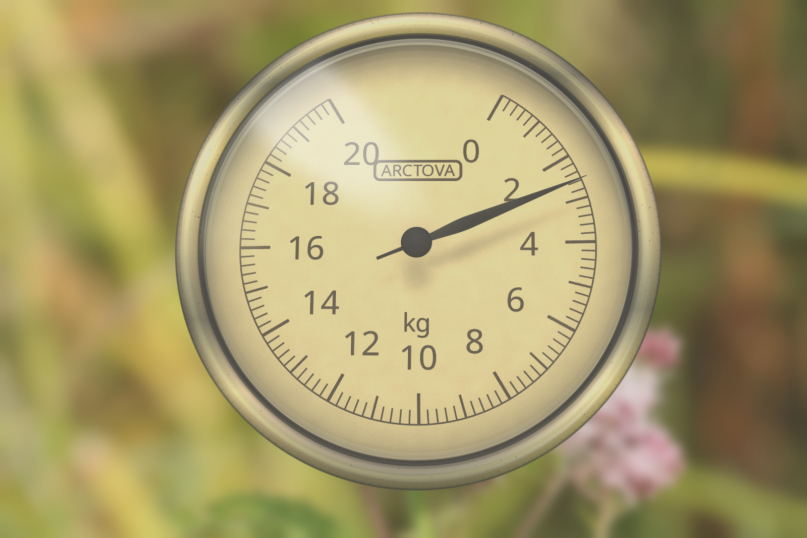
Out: value=2.6 unit=kg
